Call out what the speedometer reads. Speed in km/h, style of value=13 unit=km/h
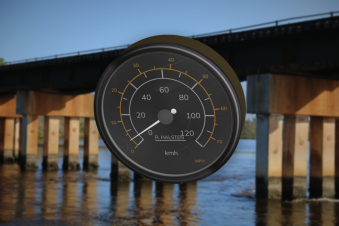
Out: value=5 unit=km/h
